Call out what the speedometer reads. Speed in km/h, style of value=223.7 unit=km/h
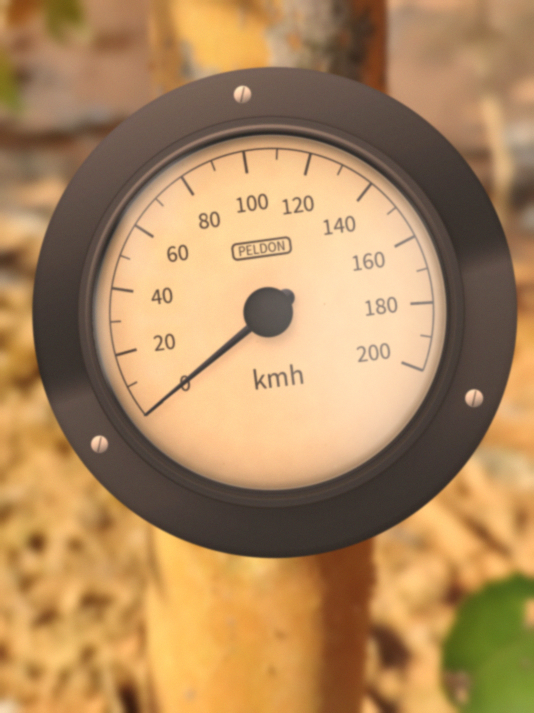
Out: value=0 unit=km/h
